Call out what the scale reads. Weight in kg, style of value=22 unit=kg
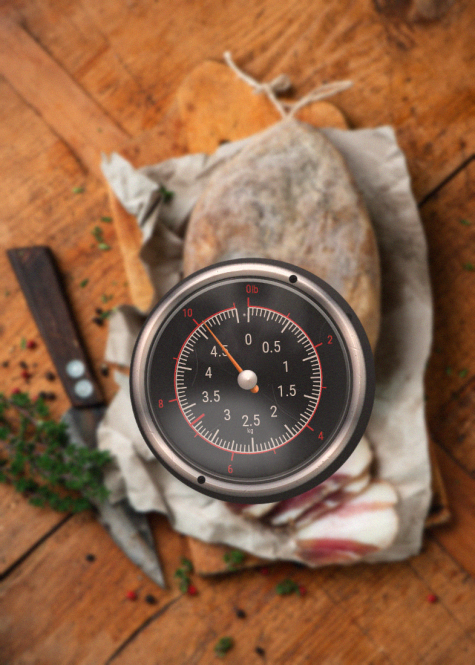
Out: value=4.6 unit=kg
